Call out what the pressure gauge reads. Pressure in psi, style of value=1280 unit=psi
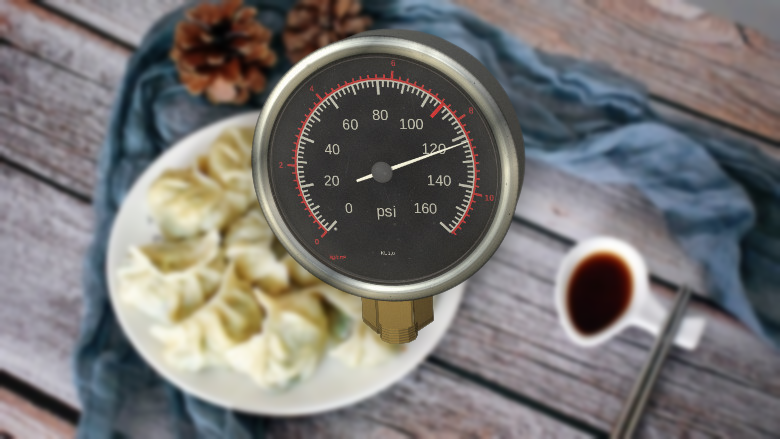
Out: value=122 unit=psi
